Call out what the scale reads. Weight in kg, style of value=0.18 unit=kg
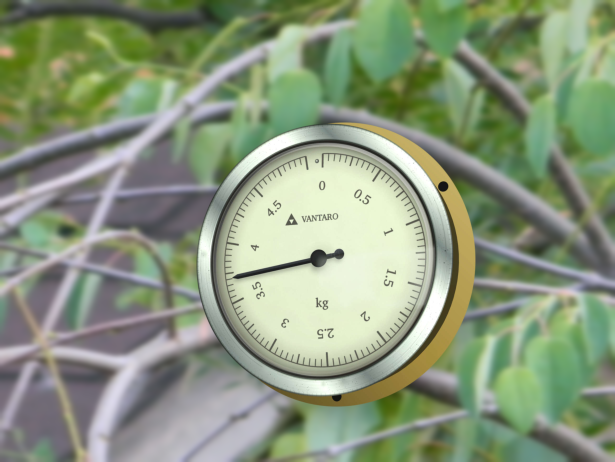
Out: value=3.7 unit=kg
